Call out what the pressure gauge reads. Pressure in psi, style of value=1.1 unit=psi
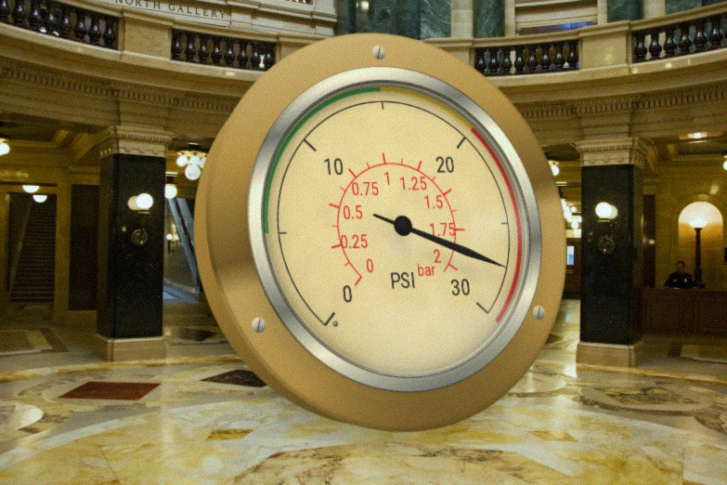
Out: value=27.5 unit=psi
